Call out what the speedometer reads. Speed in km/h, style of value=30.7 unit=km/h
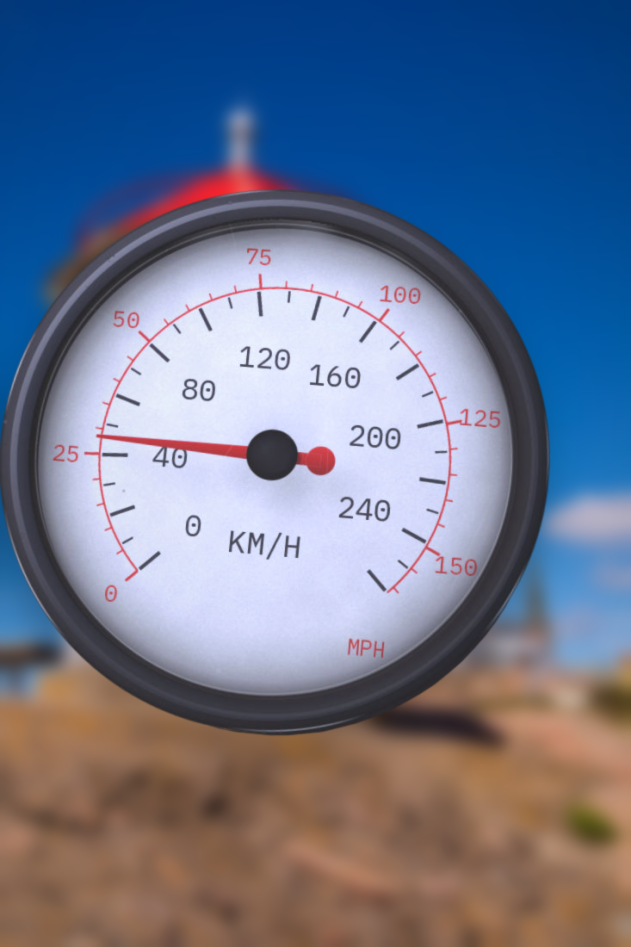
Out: value=45 unit=km/h
